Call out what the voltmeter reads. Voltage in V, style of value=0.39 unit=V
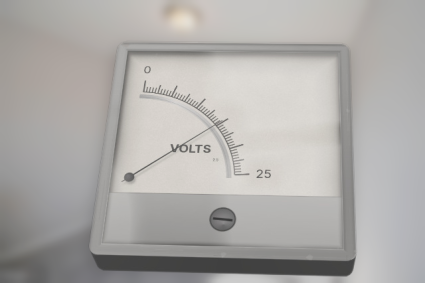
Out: value=15 unit=V
